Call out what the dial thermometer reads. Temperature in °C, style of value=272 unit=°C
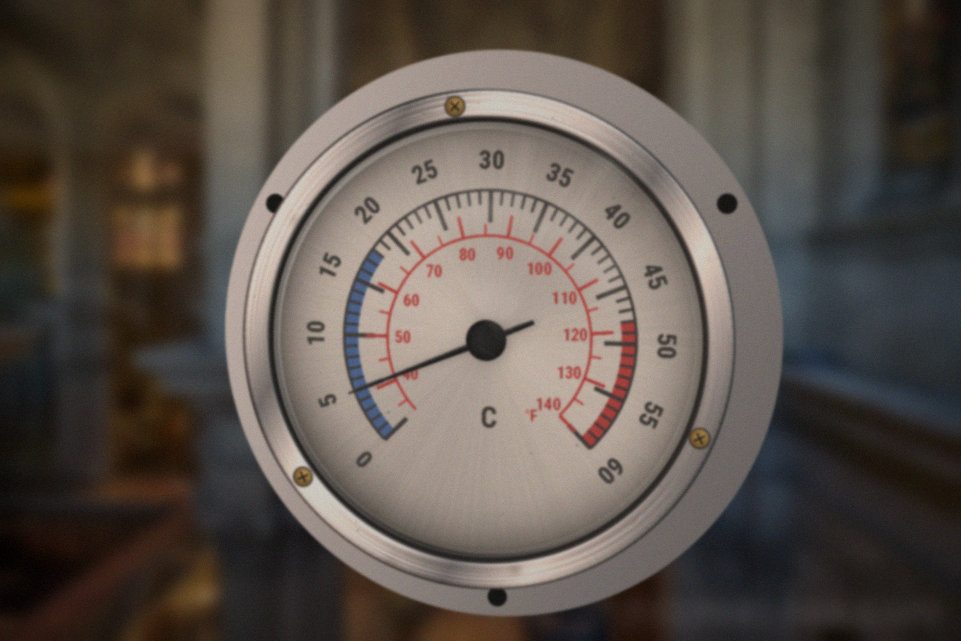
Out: value=5 unit=°C
